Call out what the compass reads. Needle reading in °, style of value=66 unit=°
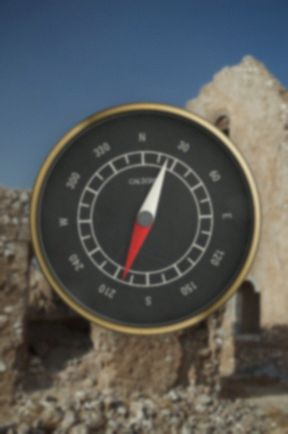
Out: value=202.5 unit=°
